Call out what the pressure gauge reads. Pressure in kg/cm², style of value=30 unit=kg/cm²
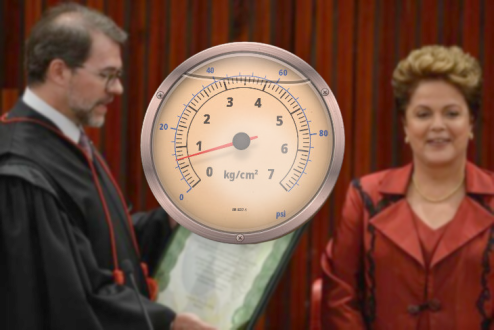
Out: value=0.7 unit=kg/cm²
